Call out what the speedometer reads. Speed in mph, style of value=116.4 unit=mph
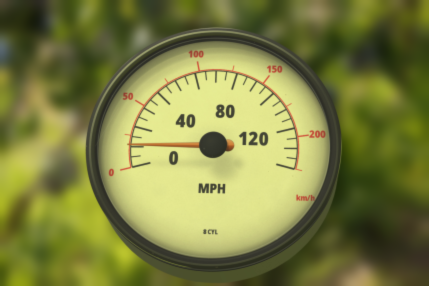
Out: value=10 unit=mph
